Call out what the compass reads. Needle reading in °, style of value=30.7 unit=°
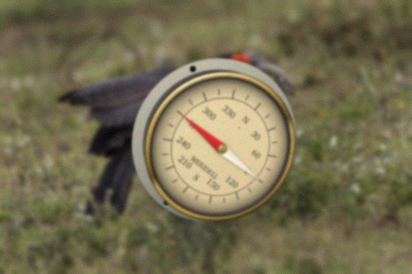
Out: value=270 unit=°
